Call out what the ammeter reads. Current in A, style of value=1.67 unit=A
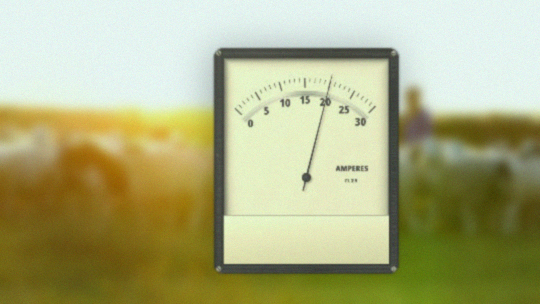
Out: value=20 unit=A
